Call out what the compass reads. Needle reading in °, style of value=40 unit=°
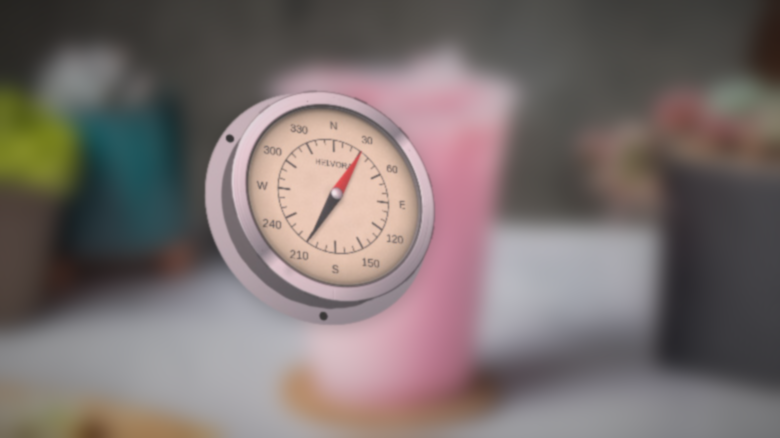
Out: value=30 unit=°
